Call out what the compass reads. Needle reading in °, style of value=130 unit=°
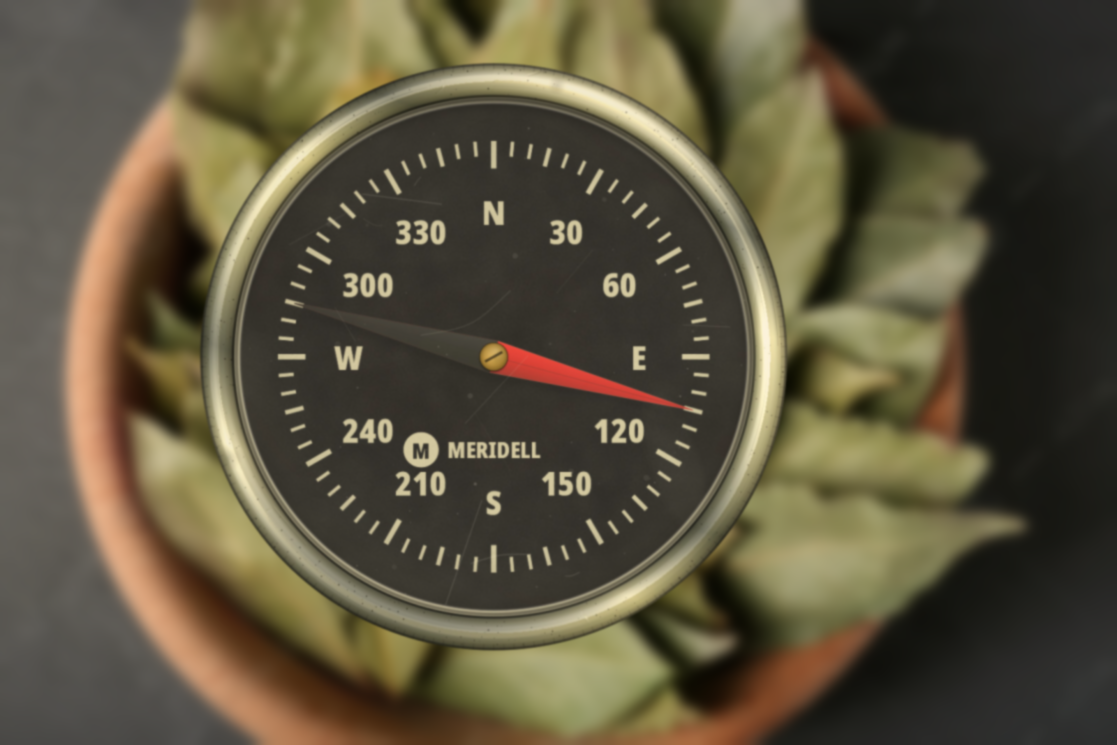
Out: value=105 unit=°
